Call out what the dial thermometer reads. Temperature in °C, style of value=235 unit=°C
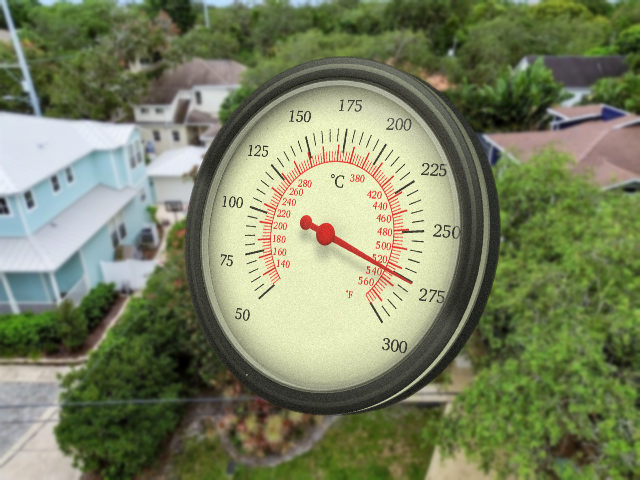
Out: value=275 unit=°C
